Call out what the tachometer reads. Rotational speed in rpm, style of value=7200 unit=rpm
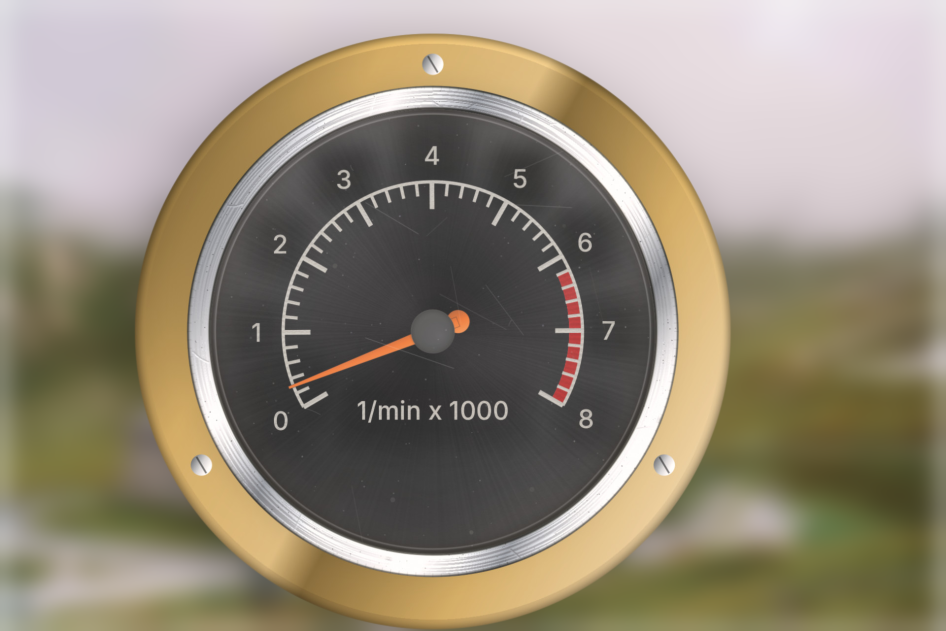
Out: value=300 unit=rpm
